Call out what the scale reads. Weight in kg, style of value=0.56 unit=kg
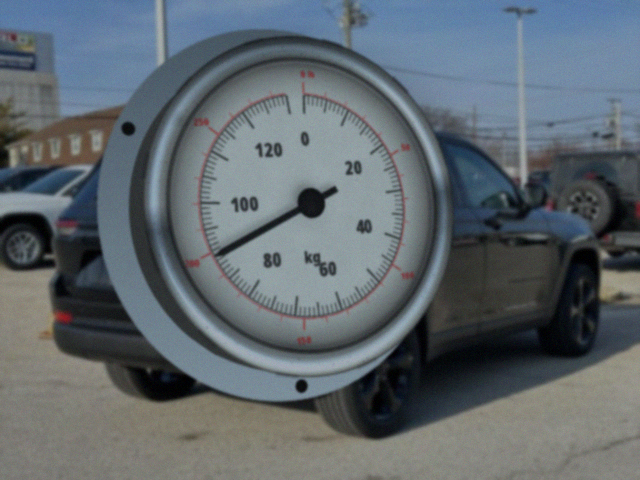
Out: value=90 unit=kg
